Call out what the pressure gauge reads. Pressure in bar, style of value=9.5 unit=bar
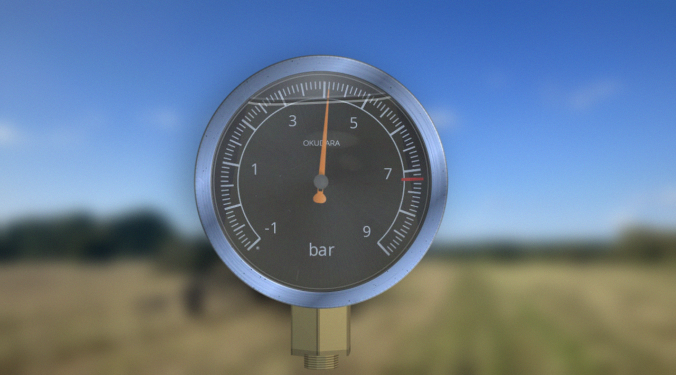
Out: value=4.1 unit=bar
